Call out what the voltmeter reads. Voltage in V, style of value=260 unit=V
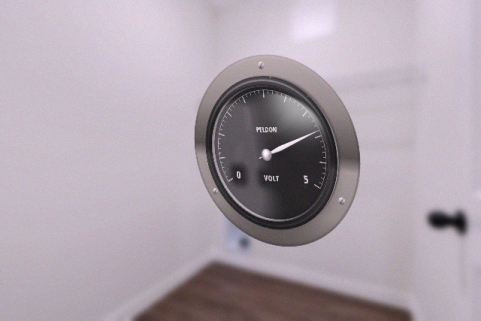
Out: value=3.9 unit=V
